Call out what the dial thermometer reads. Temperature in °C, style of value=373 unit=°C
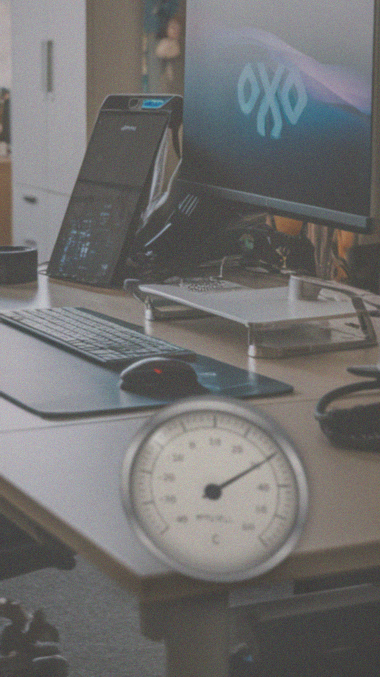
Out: value=30 unit=°C
